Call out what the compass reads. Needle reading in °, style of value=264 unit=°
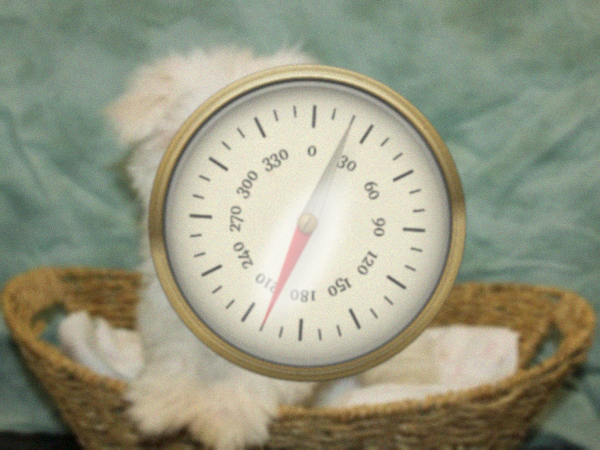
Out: value=200 unit=°
